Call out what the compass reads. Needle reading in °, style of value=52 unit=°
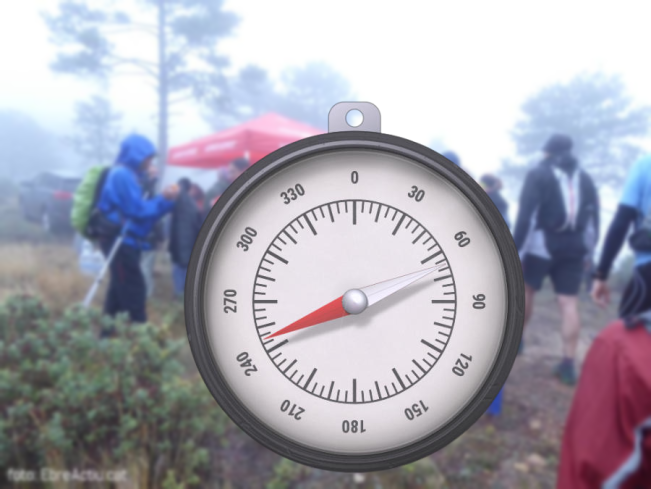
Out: value=247.5 unit=°
